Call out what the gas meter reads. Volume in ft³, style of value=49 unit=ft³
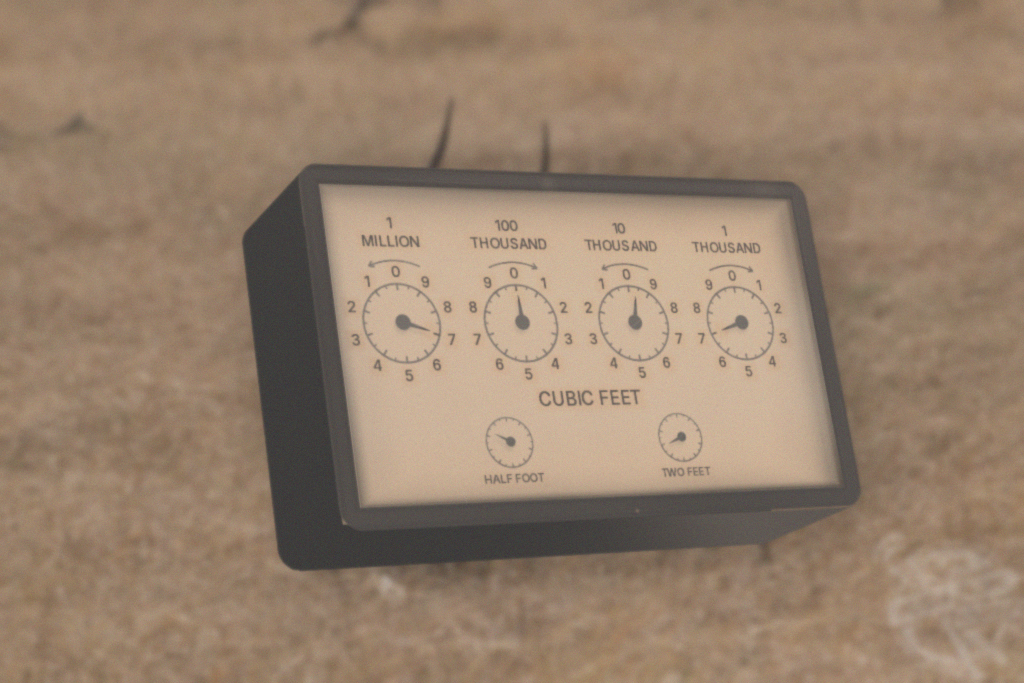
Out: value=699700 unit=ft³
